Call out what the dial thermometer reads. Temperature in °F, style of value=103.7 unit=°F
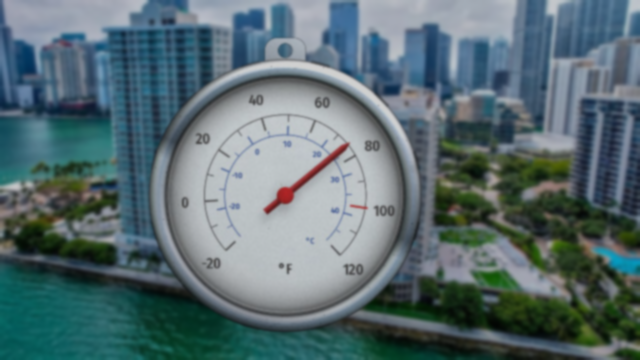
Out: value=75 unit=°F
